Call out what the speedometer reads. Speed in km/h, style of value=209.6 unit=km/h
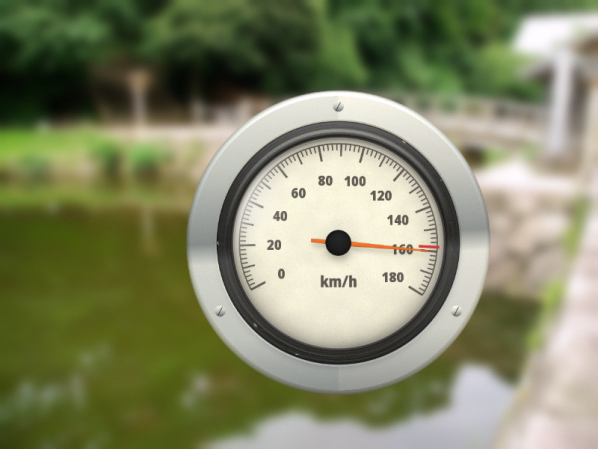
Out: value=160 unit=km/h
